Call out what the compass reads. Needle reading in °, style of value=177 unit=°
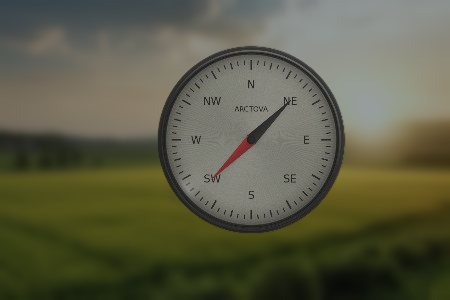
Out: value=225 unit=°
